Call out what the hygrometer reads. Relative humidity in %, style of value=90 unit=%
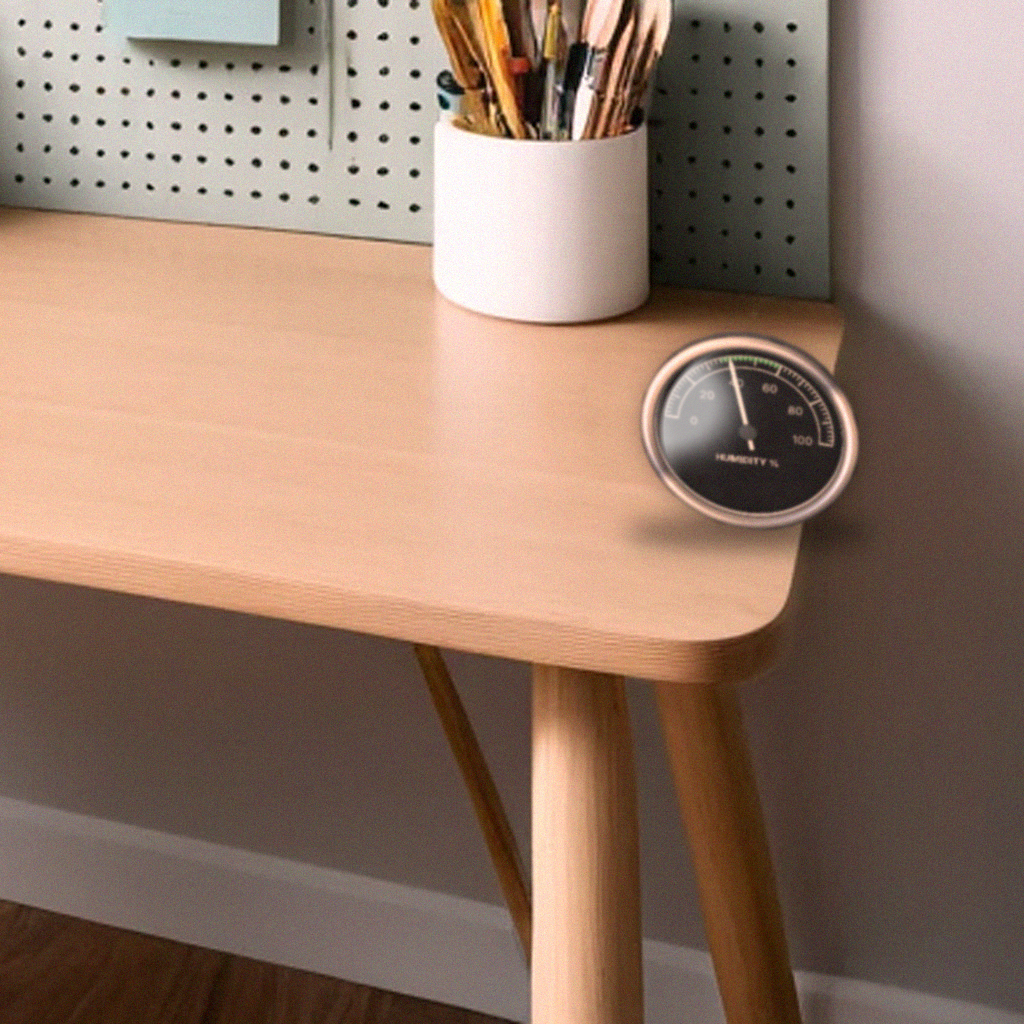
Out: value=40 unit=%
